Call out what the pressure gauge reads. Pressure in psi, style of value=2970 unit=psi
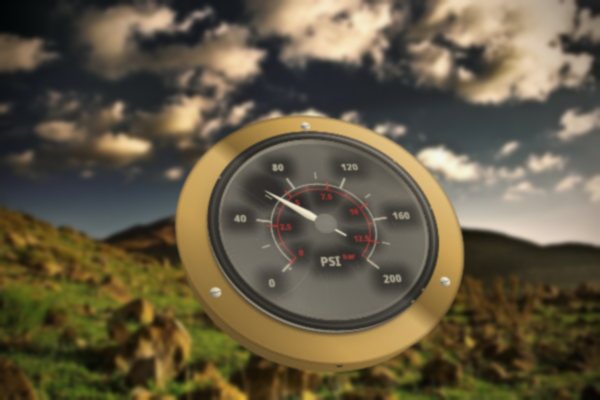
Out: value=60 unit=psi
